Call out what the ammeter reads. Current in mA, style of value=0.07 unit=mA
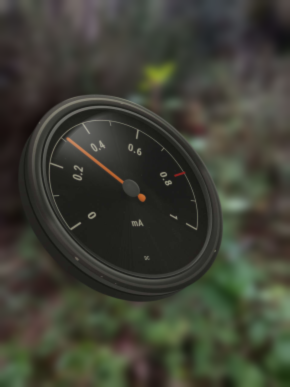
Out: value=0.3 unit=mA
